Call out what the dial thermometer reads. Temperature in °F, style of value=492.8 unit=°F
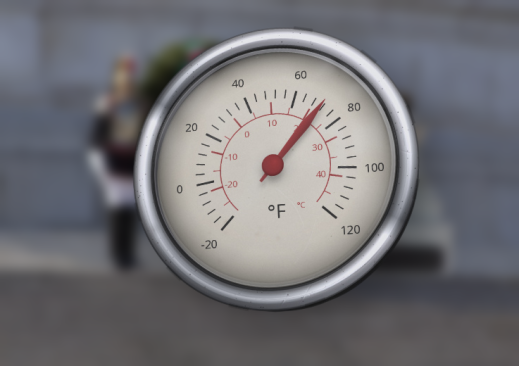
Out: value=72 unit=°F
